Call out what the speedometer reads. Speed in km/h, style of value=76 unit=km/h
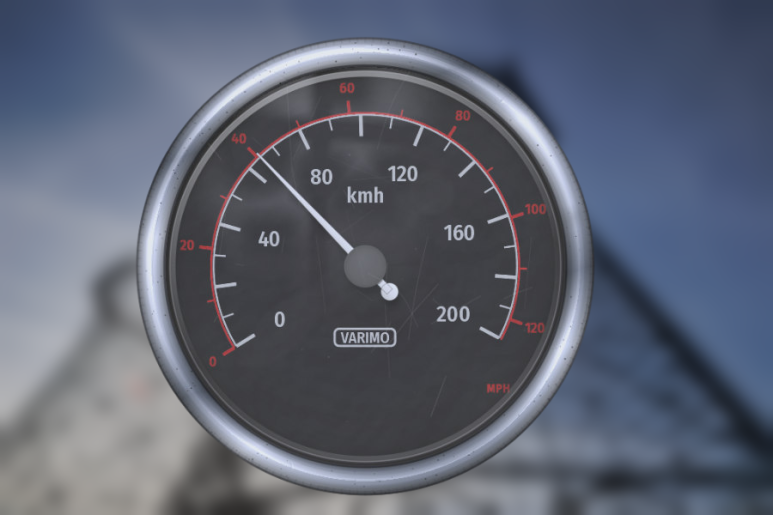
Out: value=65 unit=km/h
